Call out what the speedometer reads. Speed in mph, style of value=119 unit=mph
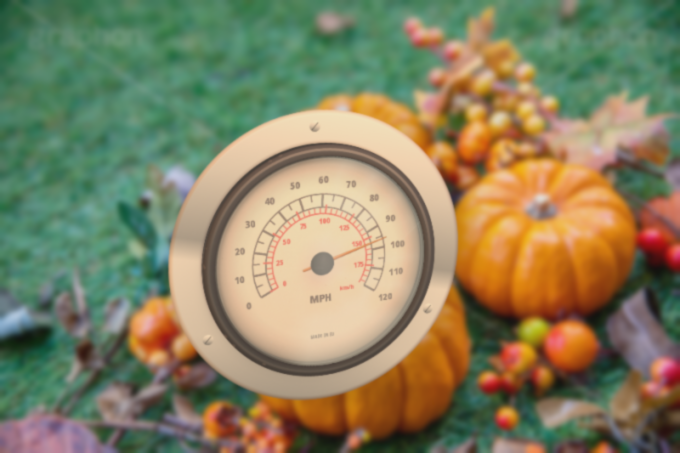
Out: value=95 unit=mph
